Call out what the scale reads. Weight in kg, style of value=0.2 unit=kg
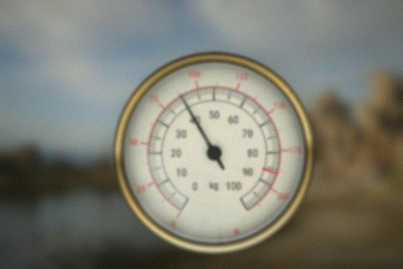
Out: value=40 unit=kg
